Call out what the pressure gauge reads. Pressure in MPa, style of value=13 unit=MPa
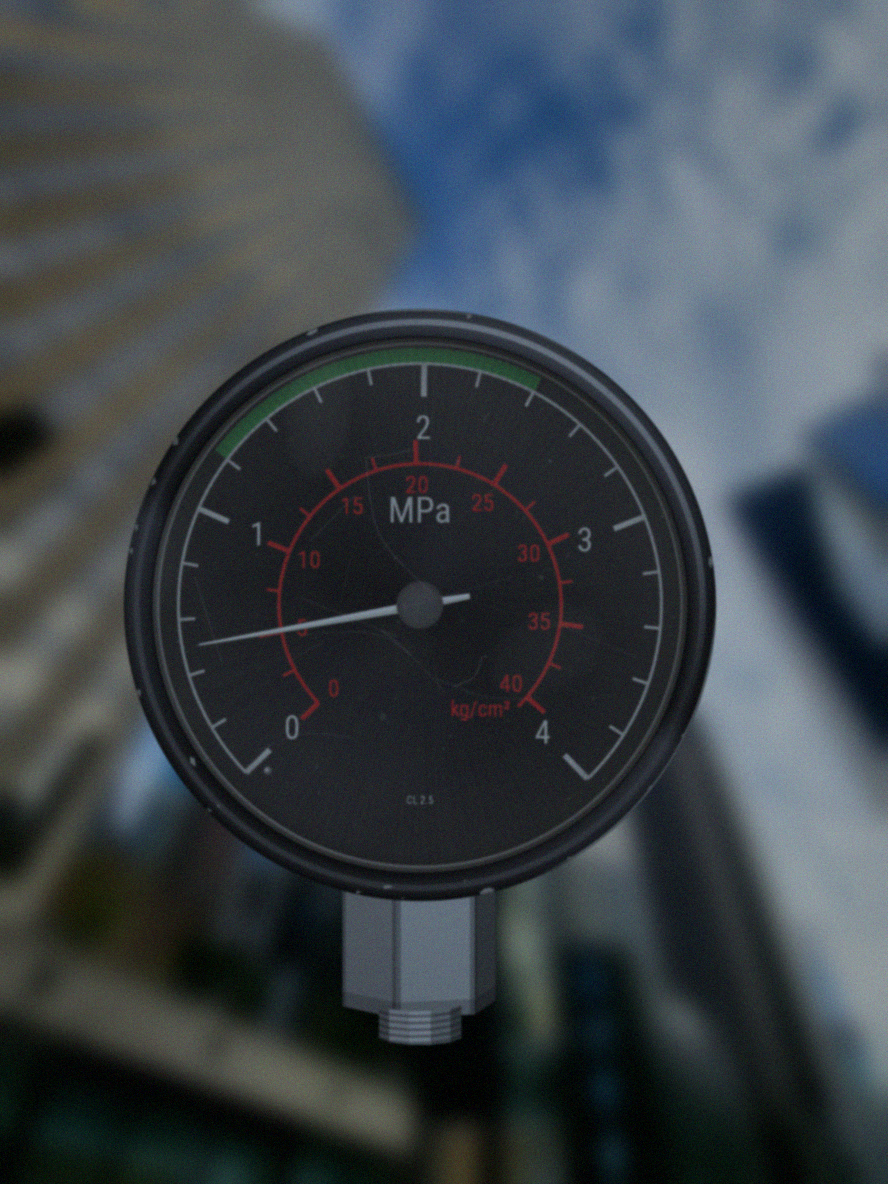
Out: value=0.5 unit=MPa
